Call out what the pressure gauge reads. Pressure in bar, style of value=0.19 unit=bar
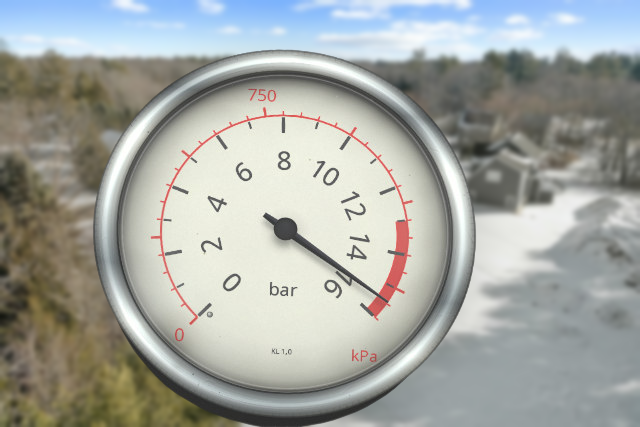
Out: value=15.5 unit=bar
